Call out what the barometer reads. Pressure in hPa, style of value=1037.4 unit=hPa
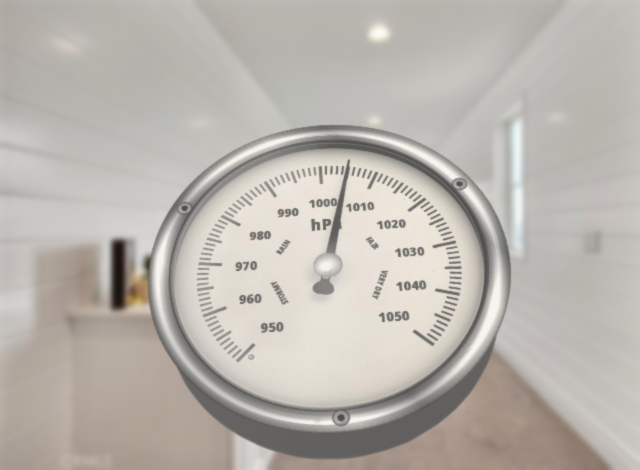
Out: value=1005 unit=hPa
